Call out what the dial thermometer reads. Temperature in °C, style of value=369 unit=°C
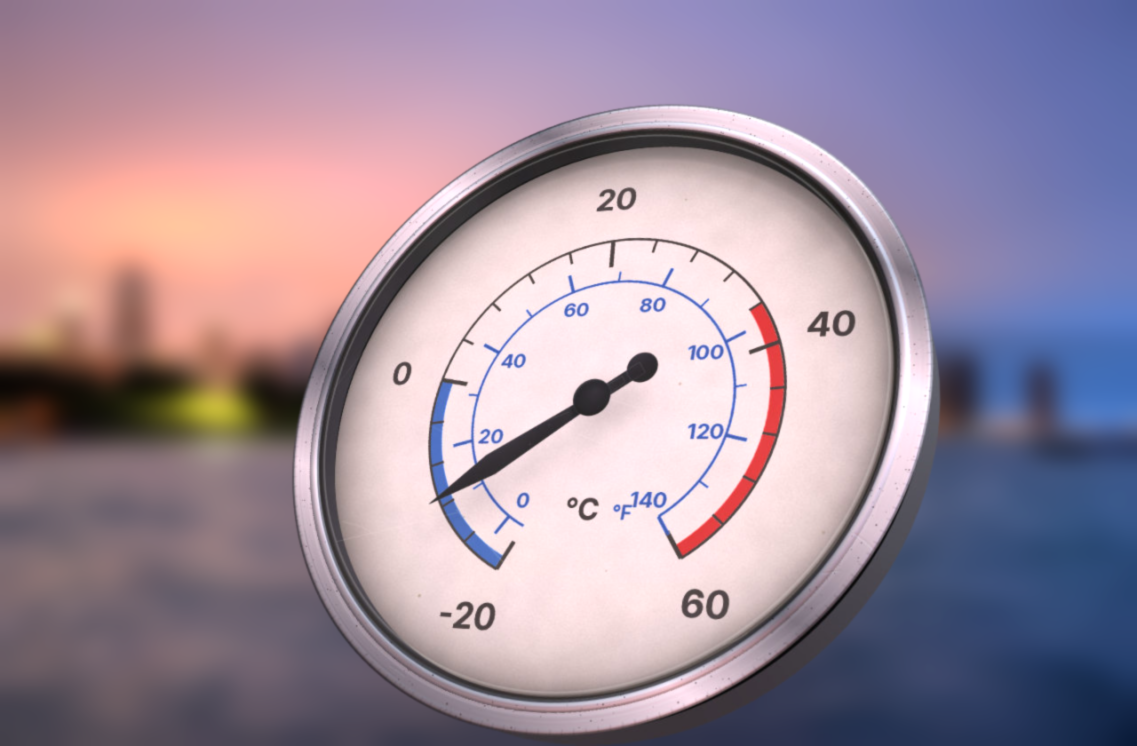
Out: value=-12 unit=°C
